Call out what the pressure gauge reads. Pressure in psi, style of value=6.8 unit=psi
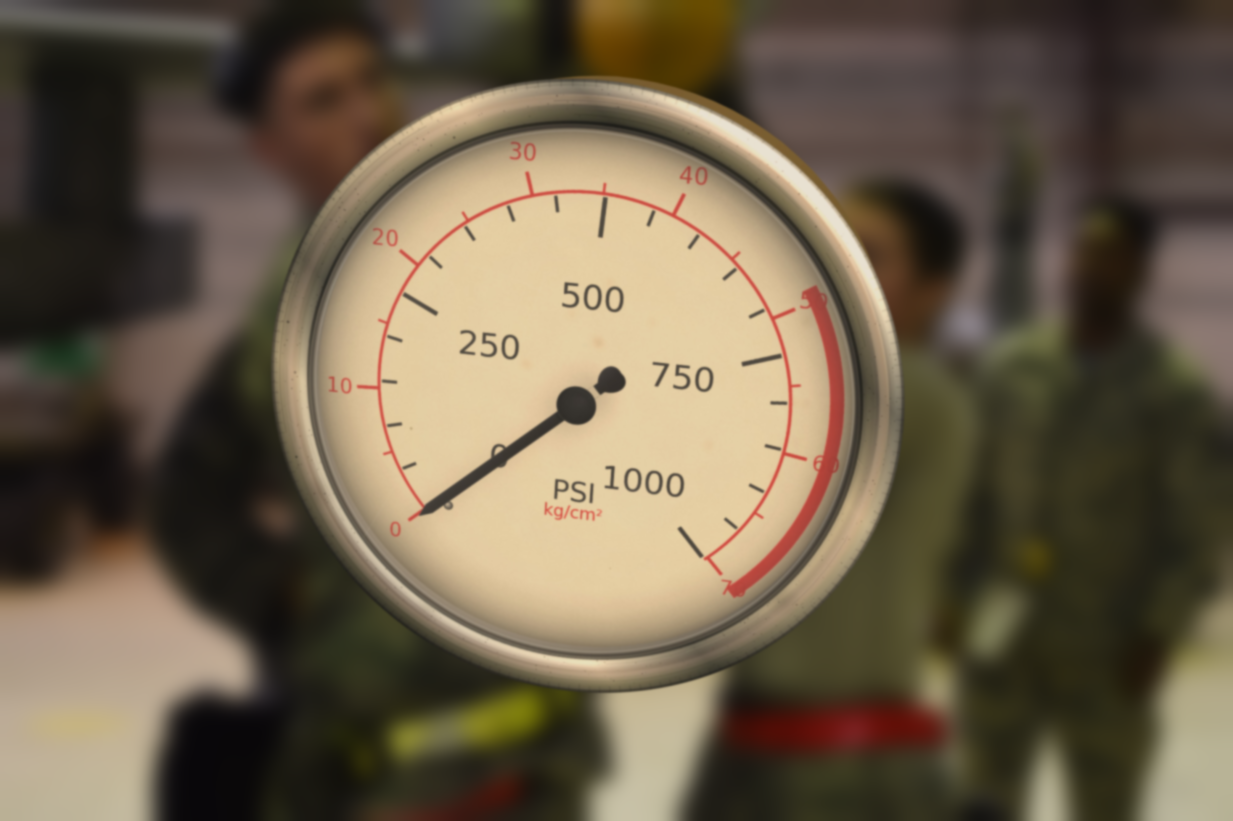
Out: value=0 unit=psi
